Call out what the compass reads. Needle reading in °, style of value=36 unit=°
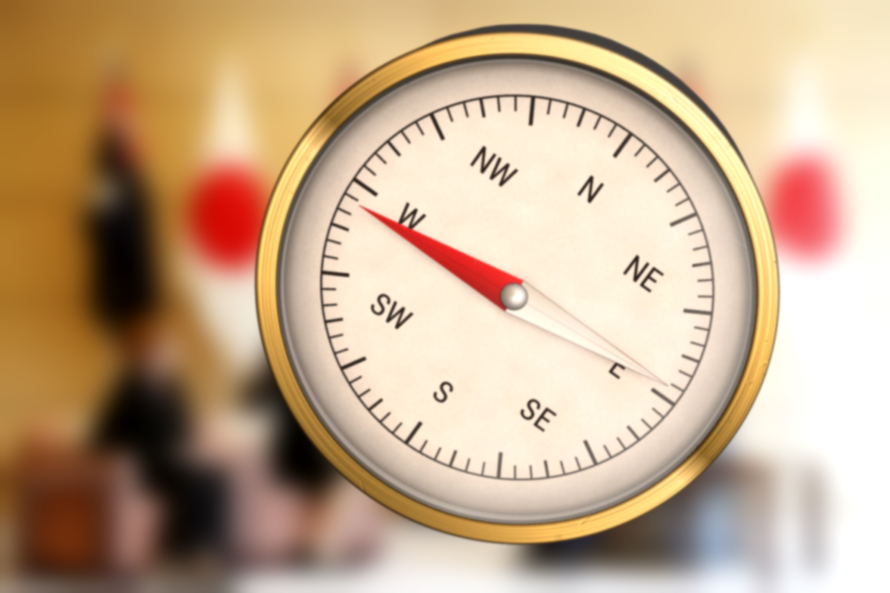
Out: value=265 unit=°
